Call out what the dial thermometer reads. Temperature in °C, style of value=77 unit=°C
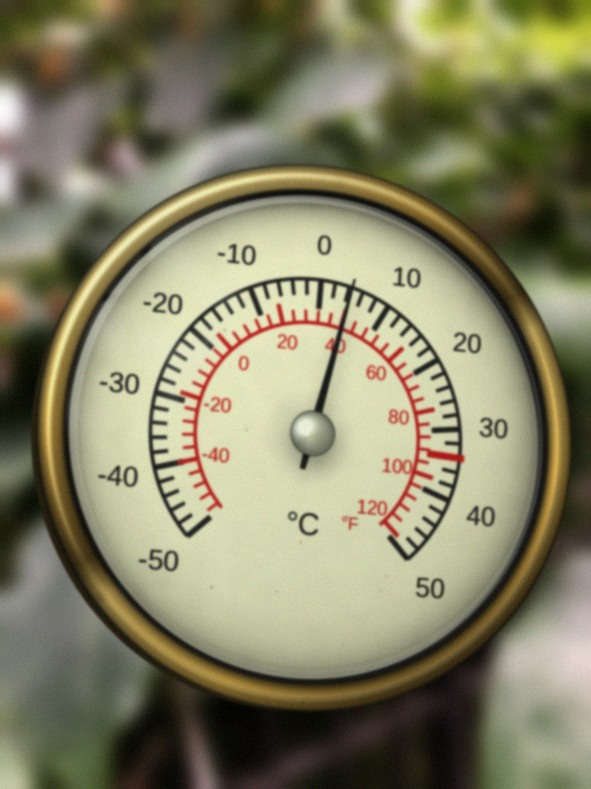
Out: value=4 unit=°C
